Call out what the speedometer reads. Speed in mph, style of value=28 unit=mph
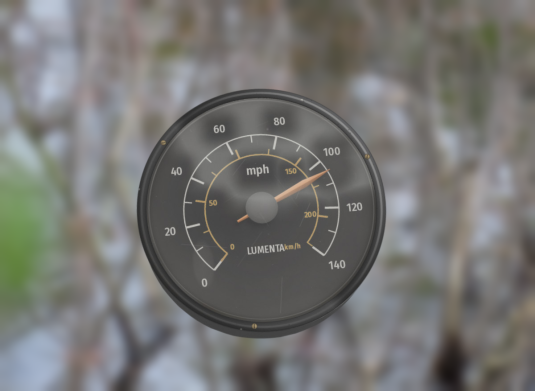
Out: value=105 unit=mph
